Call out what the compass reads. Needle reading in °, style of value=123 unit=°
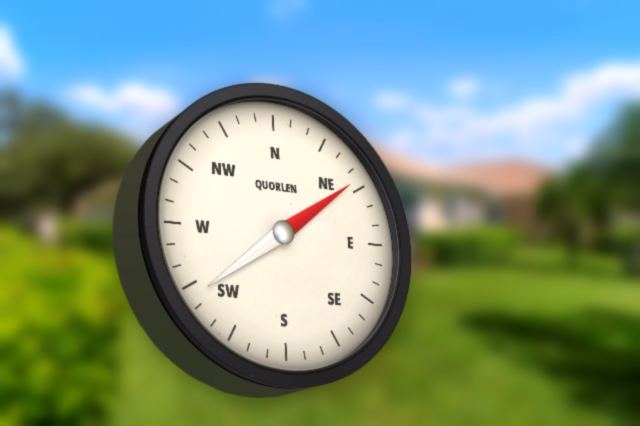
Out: value=55 unit=°
